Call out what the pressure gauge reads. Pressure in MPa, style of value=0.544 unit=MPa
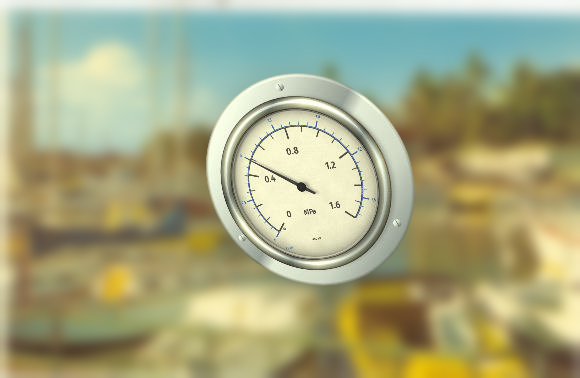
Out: value=0.5 unit=MPa
